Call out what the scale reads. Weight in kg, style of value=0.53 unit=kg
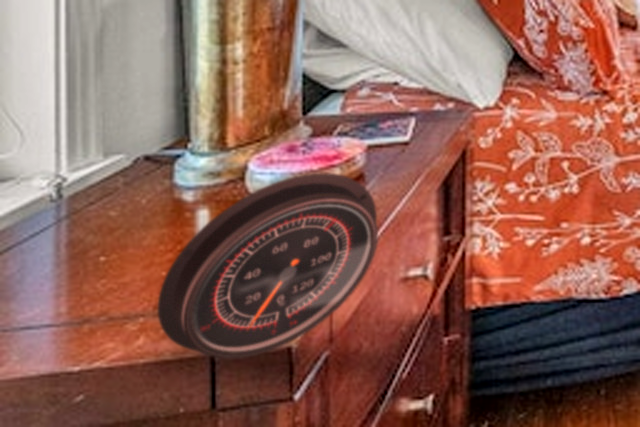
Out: value=10 unit=kg
